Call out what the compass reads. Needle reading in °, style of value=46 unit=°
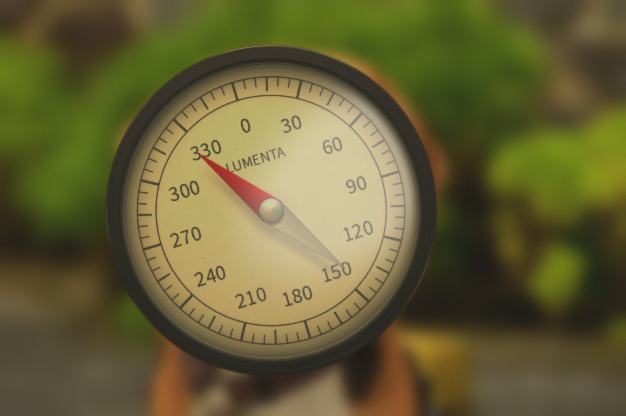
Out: value=325 unit=°
